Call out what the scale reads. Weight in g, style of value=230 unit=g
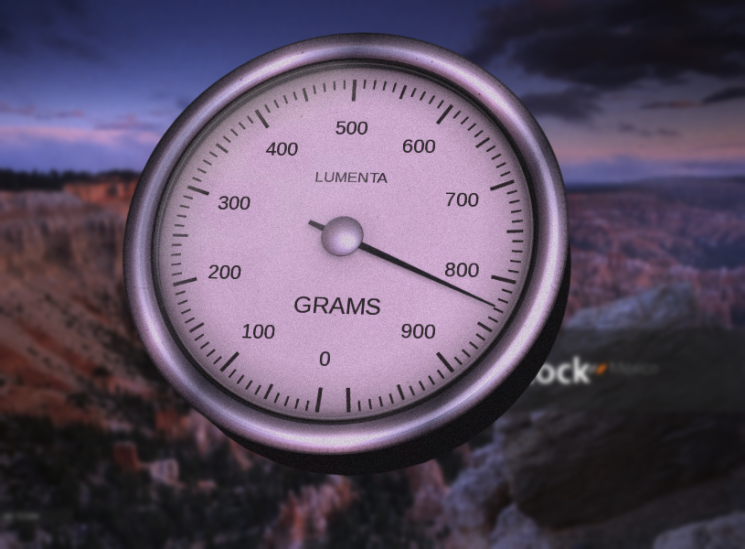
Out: value=830 unit=g
